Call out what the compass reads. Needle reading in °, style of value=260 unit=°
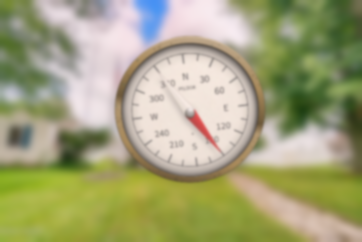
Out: value=150 unit=°
